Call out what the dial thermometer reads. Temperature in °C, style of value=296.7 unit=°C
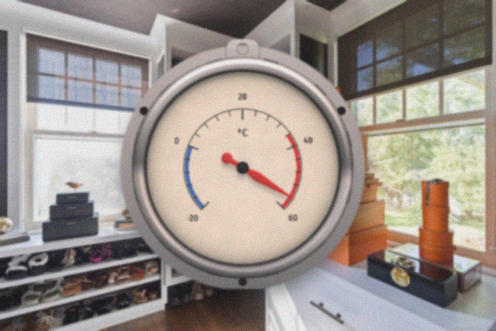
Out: value=56 unit=°C
